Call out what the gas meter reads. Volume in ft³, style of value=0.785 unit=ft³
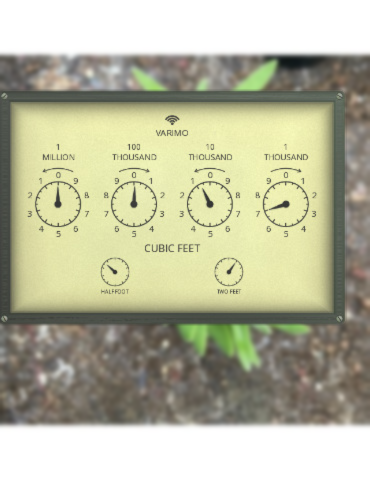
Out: value=700 unit=ft³
